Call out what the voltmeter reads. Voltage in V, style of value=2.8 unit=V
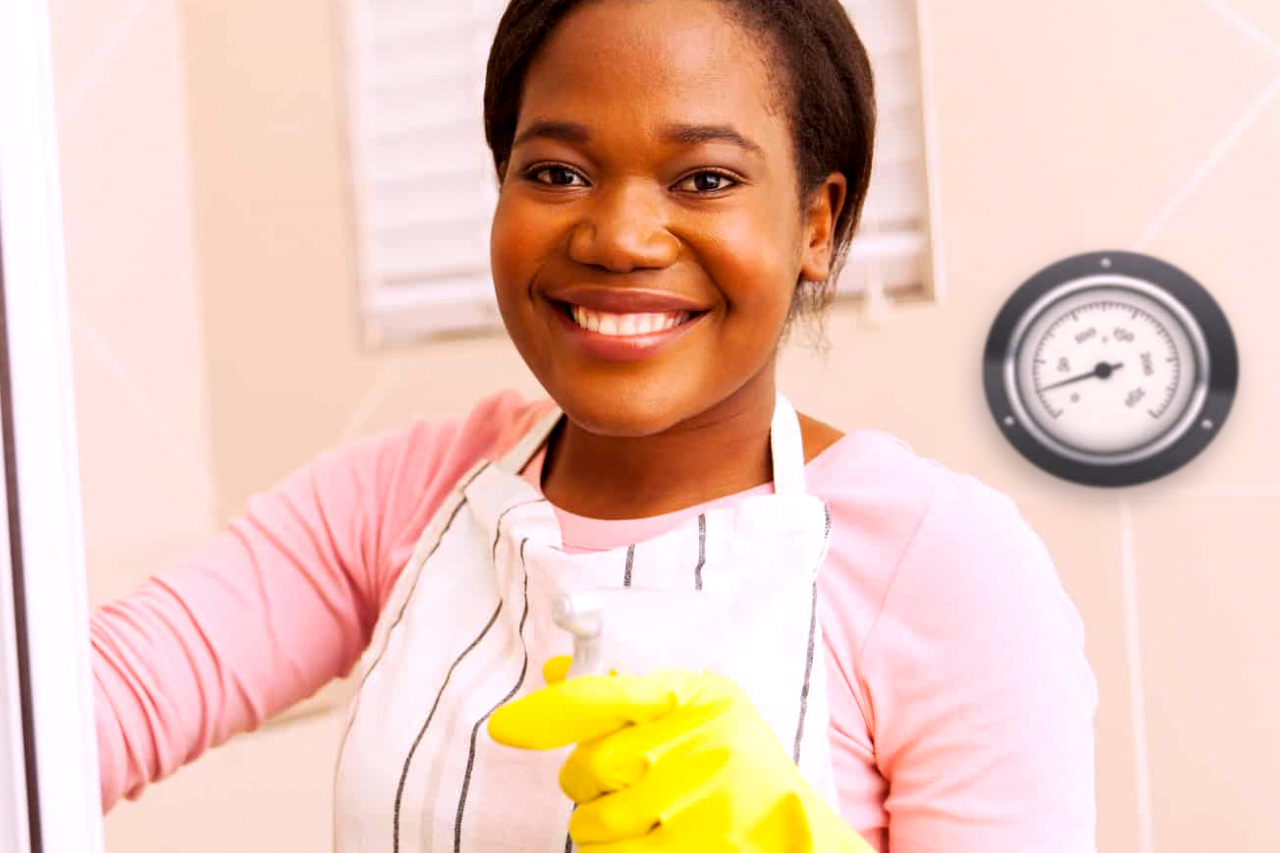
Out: value=25 unit=V
